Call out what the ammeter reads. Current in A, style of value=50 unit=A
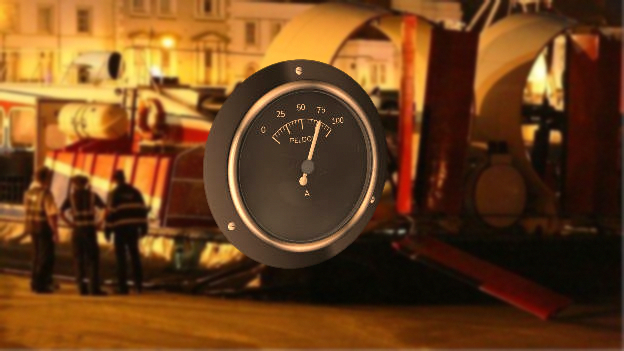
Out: value=75 unit=A
